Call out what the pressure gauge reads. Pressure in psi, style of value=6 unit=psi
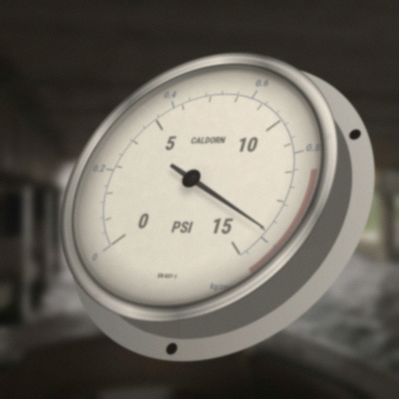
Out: value=14 unit=psi
